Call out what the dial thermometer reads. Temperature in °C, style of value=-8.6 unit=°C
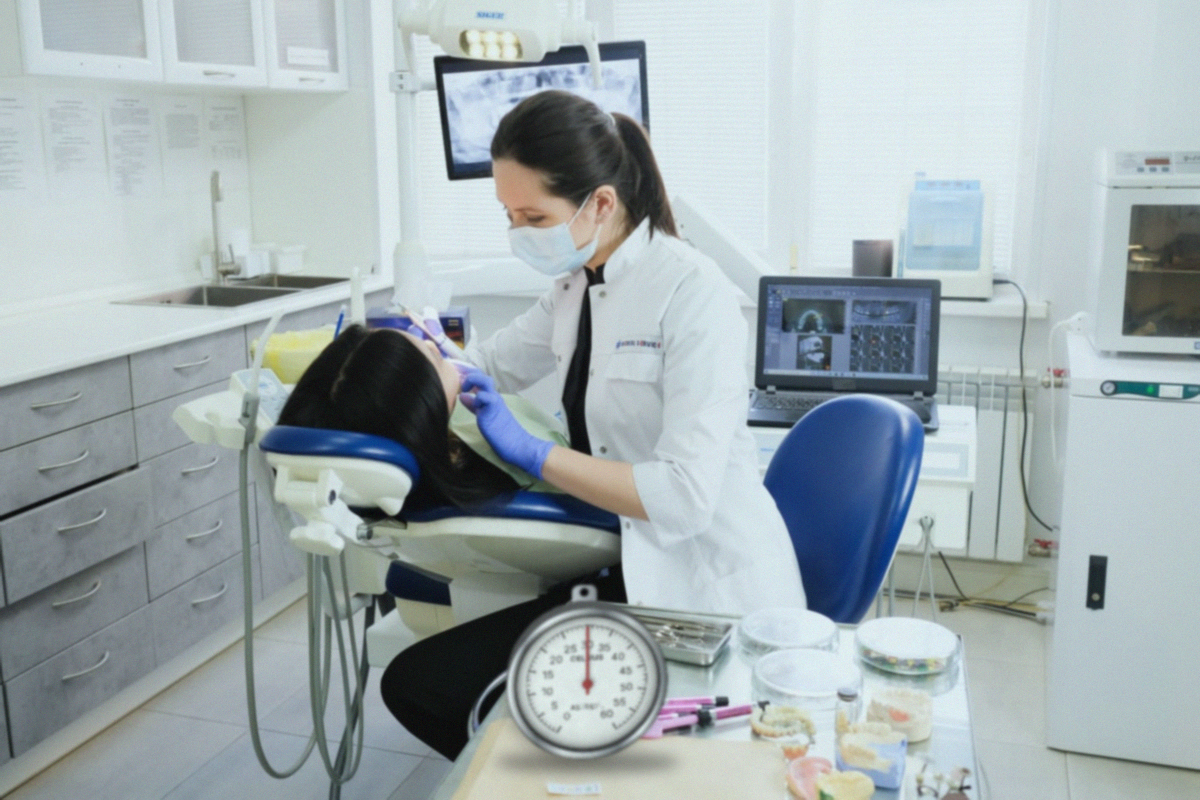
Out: value=30 unit=°C
